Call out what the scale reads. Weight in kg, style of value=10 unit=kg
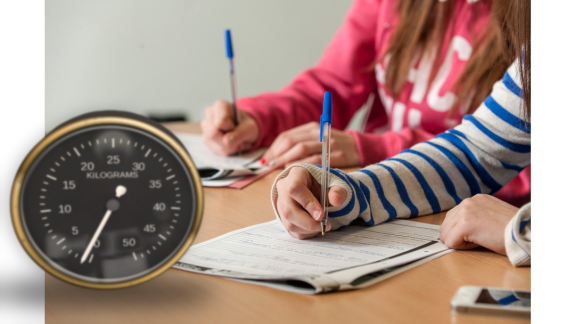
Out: value=1 unit=kg
